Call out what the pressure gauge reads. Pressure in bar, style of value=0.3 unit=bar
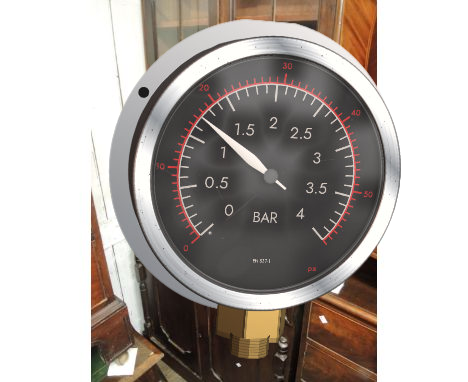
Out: value=1.2 unit=bar
